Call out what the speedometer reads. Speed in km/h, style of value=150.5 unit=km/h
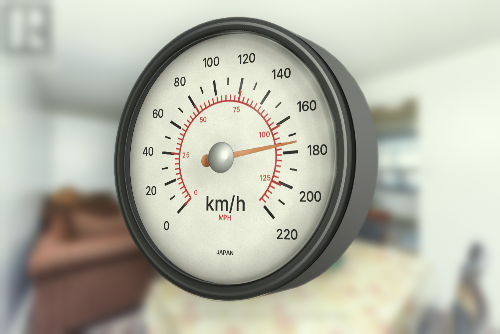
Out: value=175 unit=km/h
